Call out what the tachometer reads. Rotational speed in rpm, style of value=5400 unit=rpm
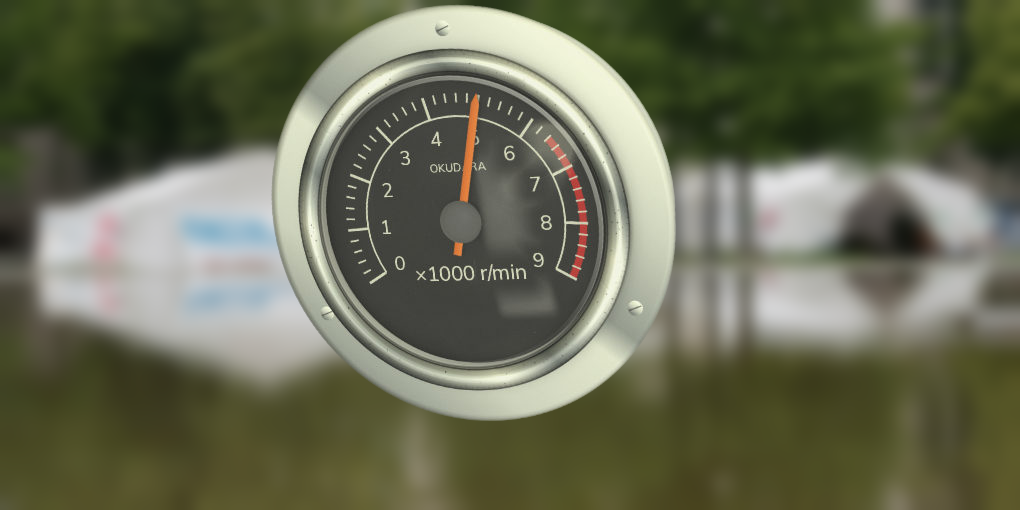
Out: value=5000 unit=rpm
